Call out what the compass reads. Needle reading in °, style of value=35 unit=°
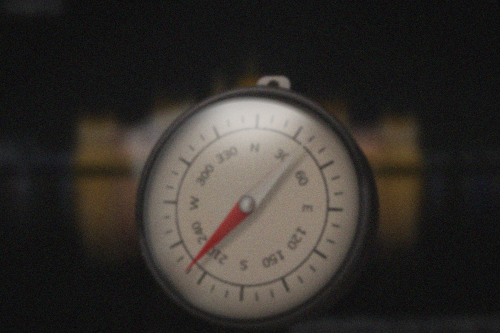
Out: value=220 unit=°
